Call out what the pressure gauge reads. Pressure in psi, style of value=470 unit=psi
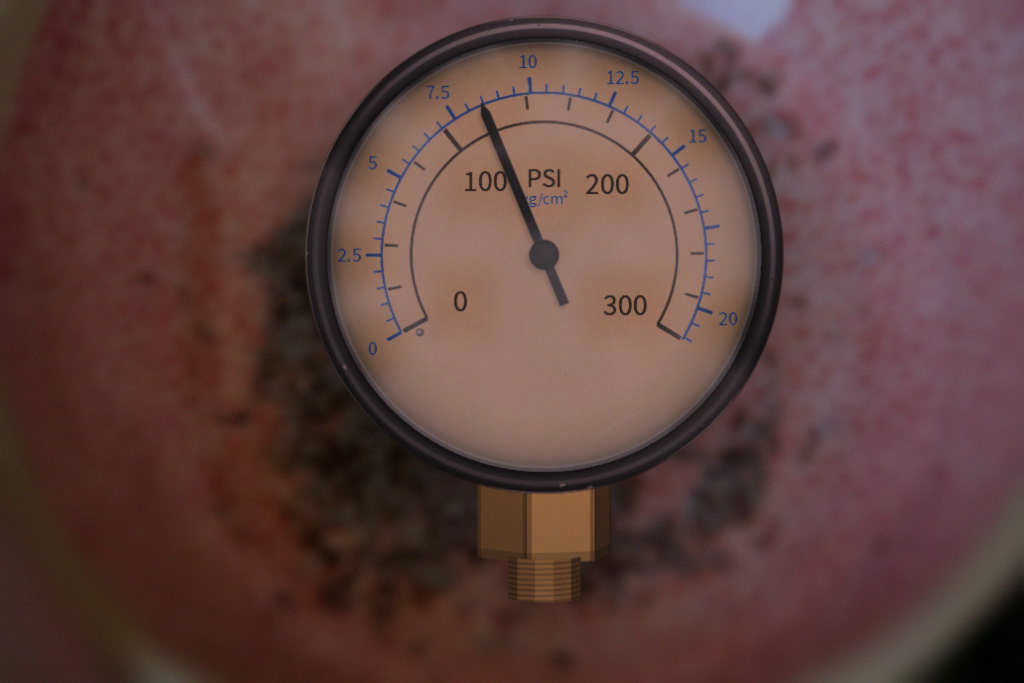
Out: value=120 unit=psi
